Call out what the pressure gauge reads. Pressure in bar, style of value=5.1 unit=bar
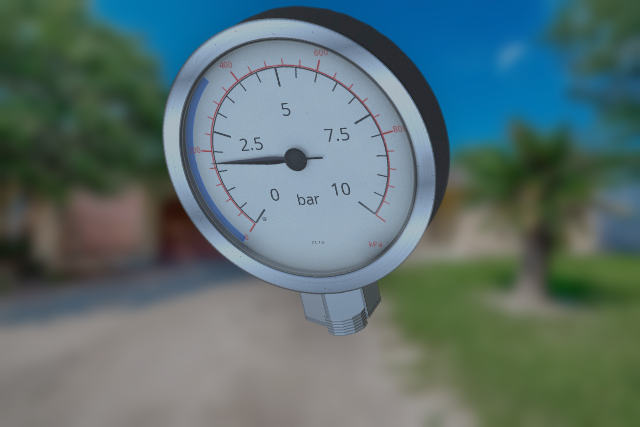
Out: value=1.75 unit=bar
